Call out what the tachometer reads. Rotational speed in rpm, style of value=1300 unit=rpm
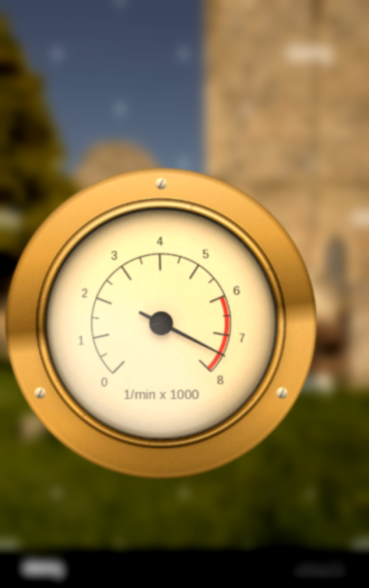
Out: value=7500 unit=rpm
